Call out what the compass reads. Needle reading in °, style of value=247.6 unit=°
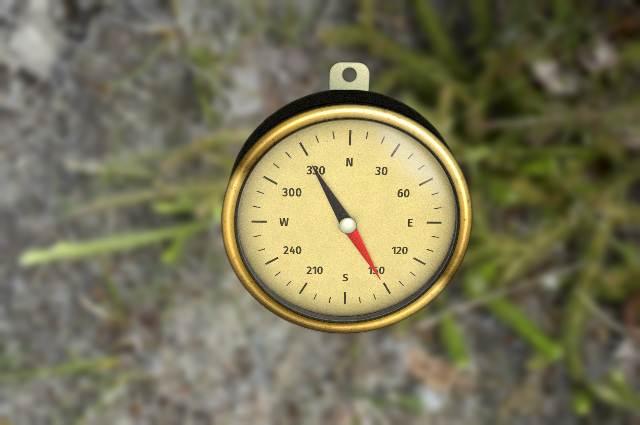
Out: value=150 unit=°
